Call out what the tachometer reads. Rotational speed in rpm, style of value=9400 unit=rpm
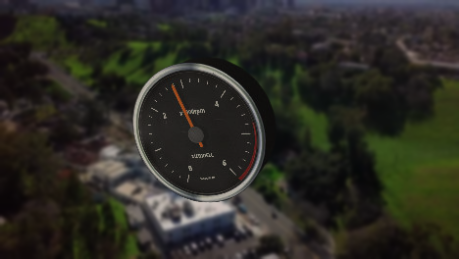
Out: value=2800 unit=rpm
